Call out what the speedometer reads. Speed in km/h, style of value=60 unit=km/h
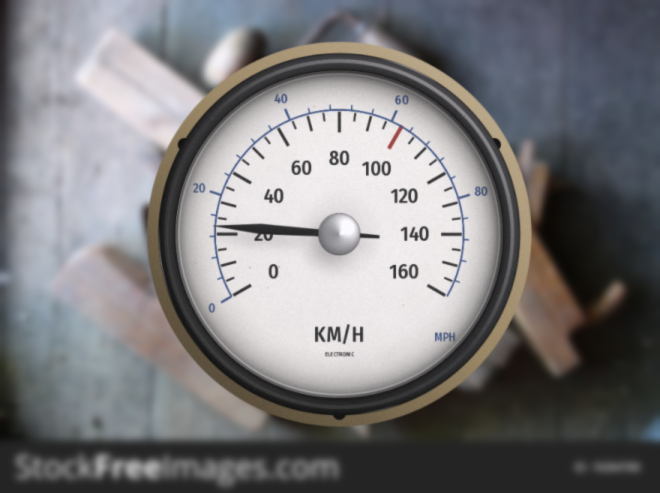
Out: value=22.5 unit=km/h
